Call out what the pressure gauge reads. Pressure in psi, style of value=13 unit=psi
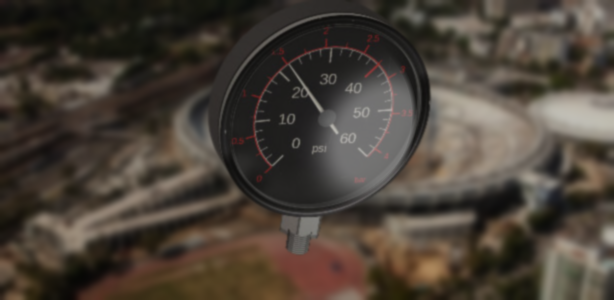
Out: value=22 unit=psi
